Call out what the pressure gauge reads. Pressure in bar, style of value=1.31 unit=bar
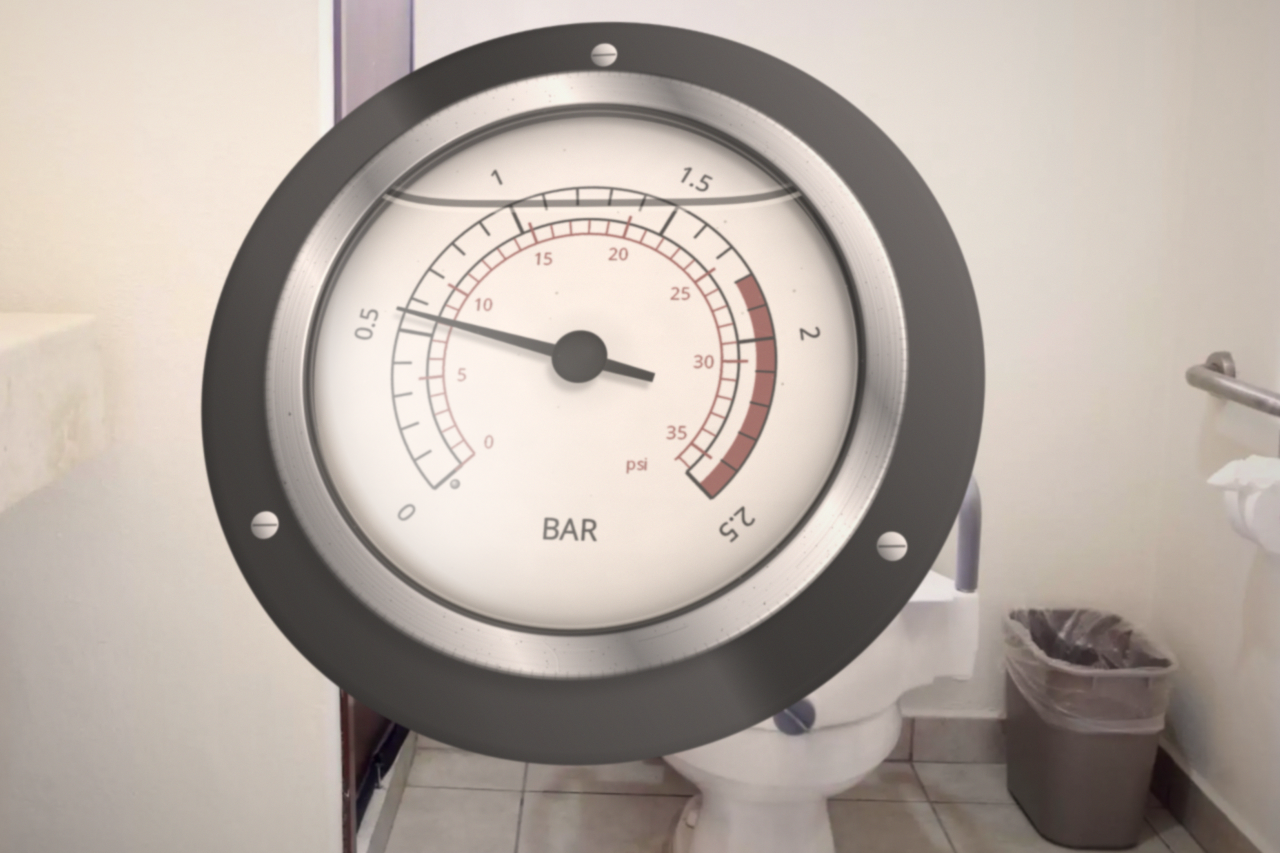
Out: value=0.55 unit=bar
